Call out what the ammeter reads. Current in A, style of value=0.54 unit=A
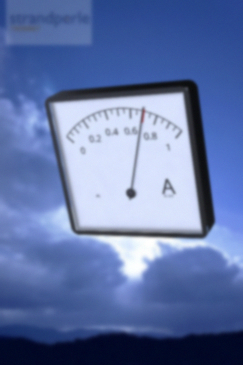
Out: value=0.7 unit=A
